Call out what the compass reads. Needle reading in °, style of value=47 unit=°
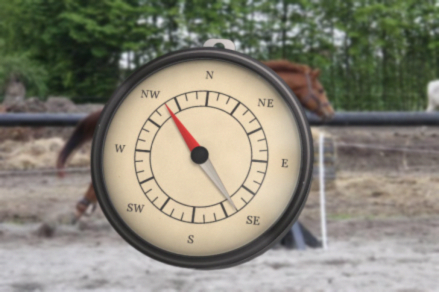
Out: value=320 unit=°
